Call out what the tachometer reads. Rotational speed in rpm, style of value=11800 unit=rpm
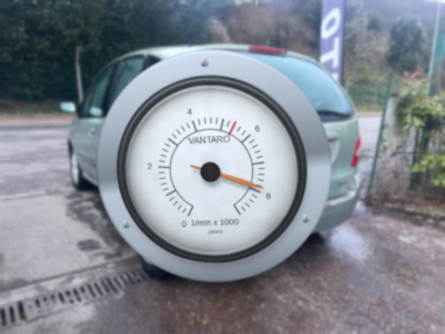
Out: value=7800 unit=rpm
